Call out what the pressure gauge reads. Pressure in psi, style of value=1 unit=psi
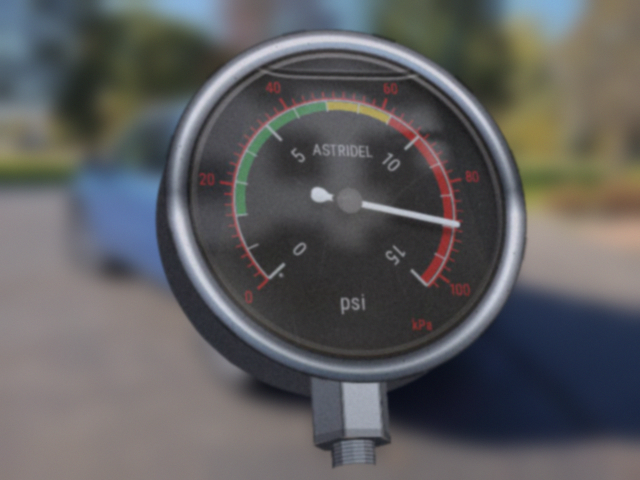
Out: value=13 unit=psi
